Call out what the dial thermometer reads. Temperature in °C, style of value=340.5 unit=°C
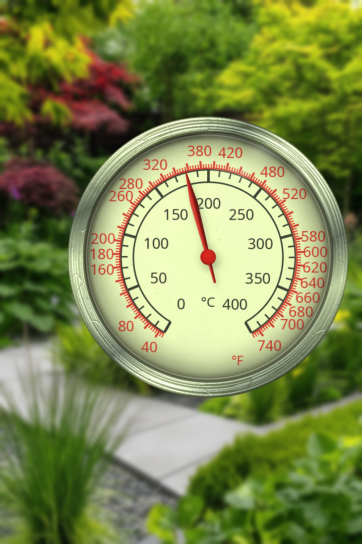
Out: value=180 unit=°C
